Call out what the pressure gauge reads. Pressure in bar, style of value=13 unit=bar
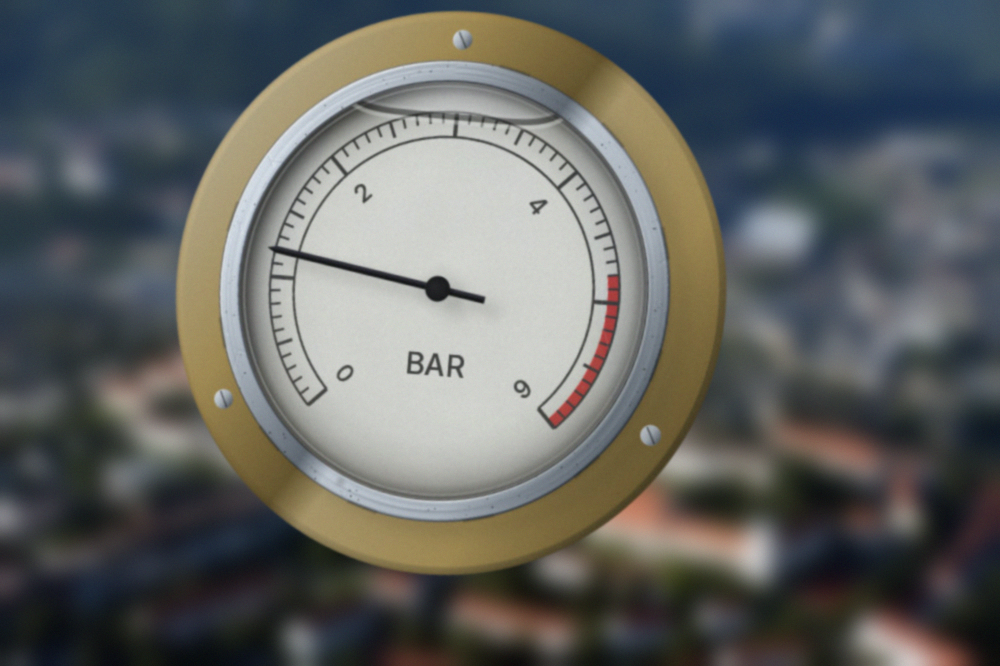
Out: value=1.2 unit=bar
